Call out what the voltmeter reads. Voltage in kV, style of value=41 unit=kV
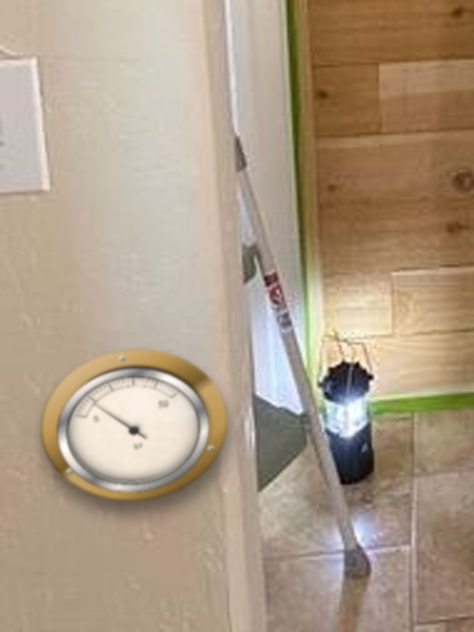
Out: value=10 unit=kV
